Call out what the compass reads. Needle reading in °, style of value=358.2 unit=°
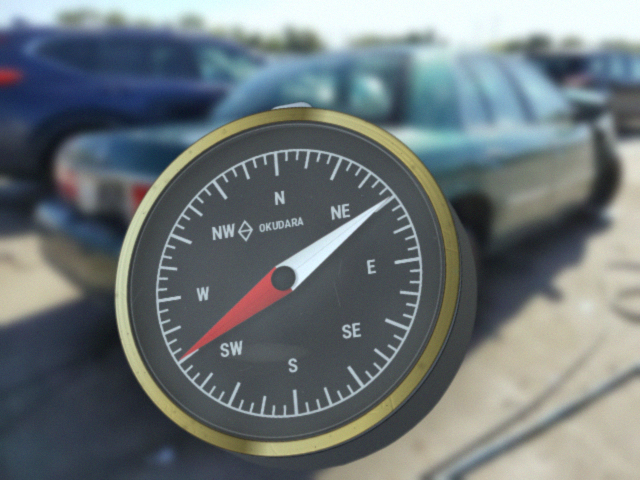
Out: value=240 unit=°
